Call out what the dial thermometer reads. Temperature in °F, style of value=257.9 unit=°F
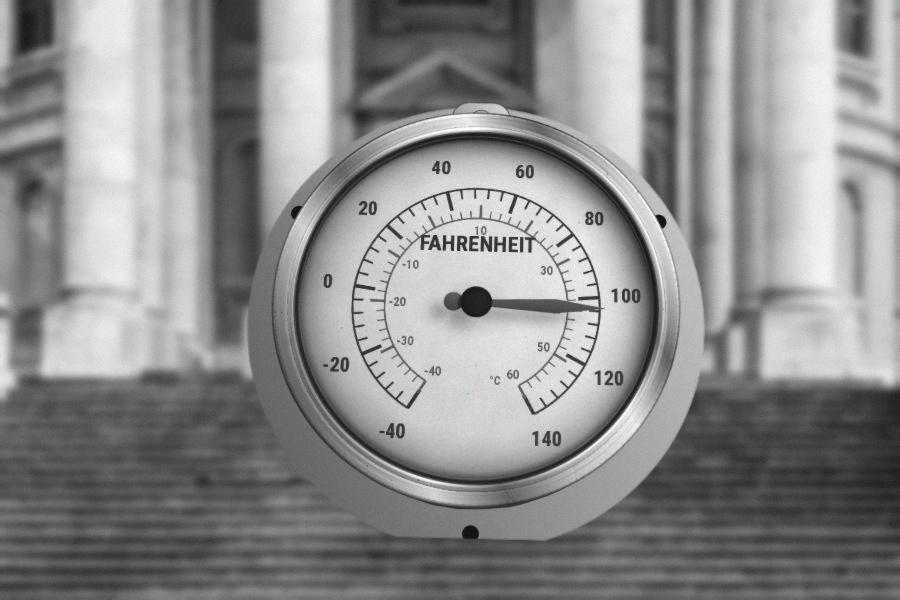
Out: value=104 unit=°F
